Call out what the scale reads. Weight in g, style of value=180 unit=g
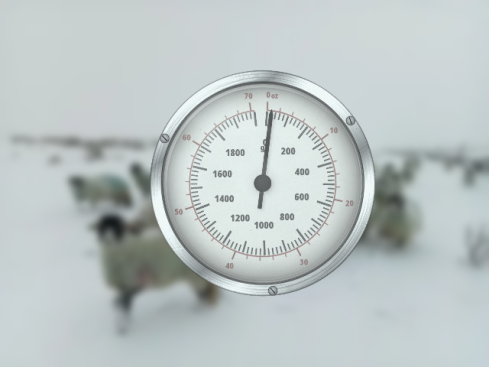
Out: value=20 unit=g
